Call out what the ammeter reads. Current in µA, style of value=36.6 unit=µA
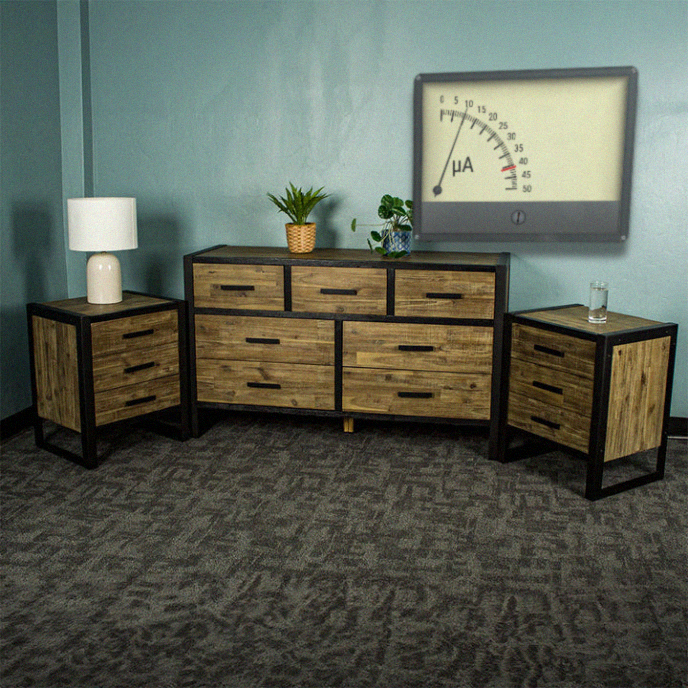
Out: value=10 unit=µA
